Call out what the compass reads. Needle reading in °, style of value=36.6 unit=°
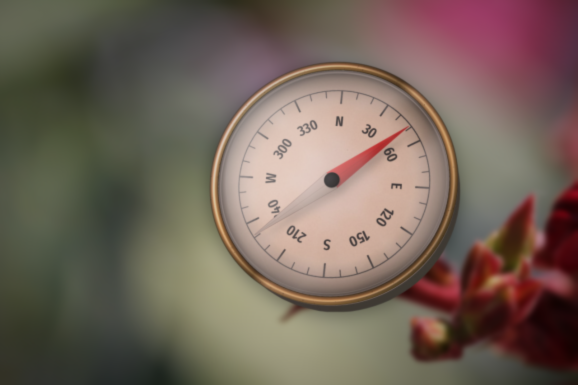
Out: value=50 unit=°
